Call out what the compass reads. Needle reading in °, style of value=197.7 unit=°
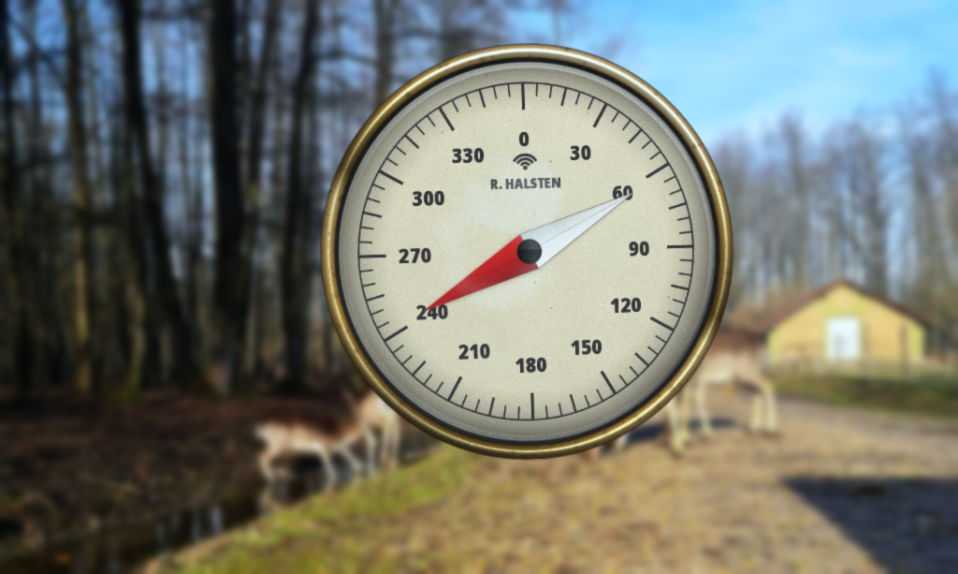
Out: value=242.5 unit=°
